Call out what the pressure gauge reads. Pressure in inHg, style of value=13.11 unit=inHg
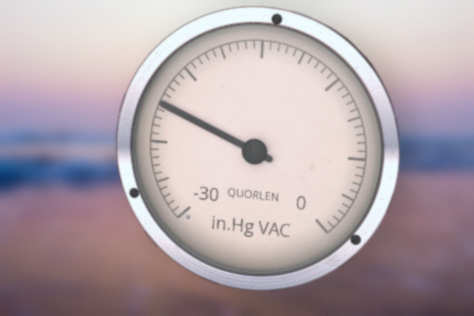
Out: value=-22.5 unit=inHg
